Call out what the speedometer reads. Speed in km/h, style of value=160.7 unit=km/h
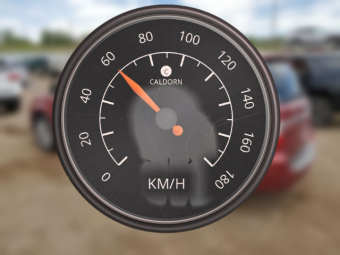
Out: value=60 unit=km/h
